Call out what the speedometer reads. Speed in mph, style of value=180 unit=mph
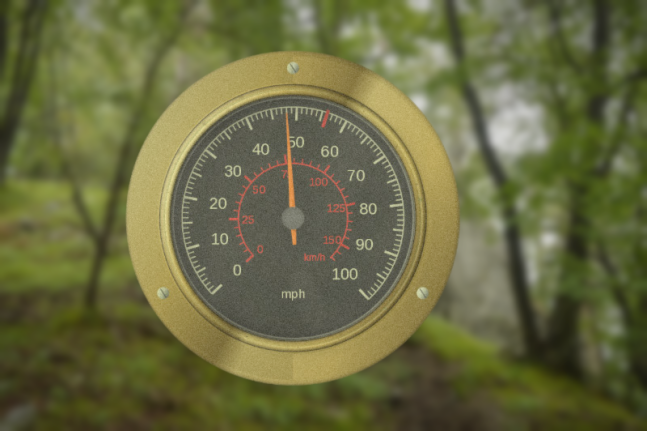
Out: value=48 unit=mph
